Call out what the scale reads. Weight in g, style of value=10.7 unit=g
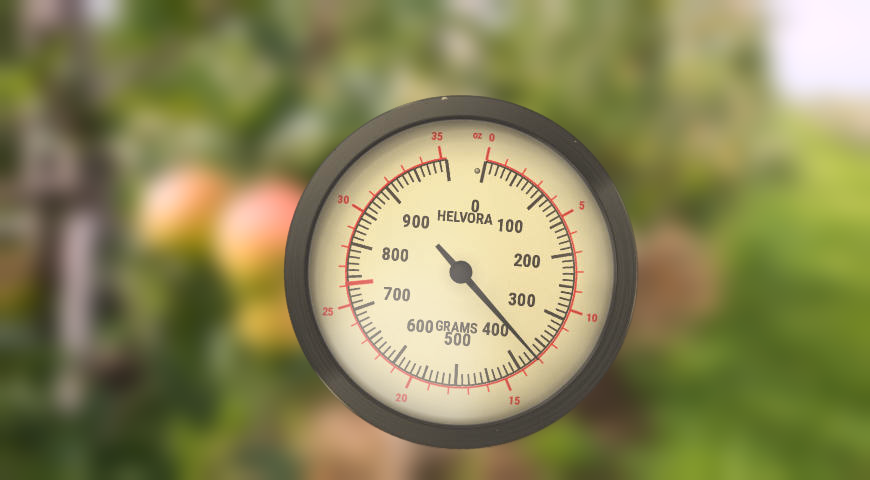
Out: value=370 unit=g
